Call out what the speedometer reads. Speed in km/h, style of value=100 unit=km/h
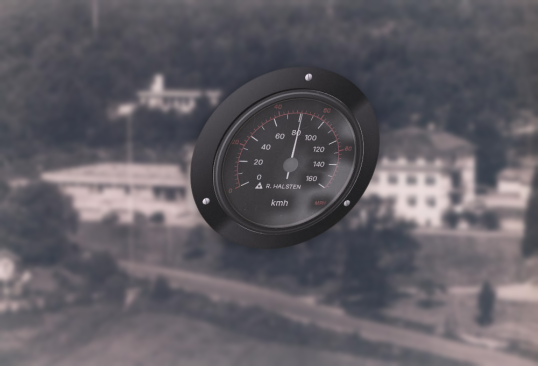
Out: value=80 unit=km/h
